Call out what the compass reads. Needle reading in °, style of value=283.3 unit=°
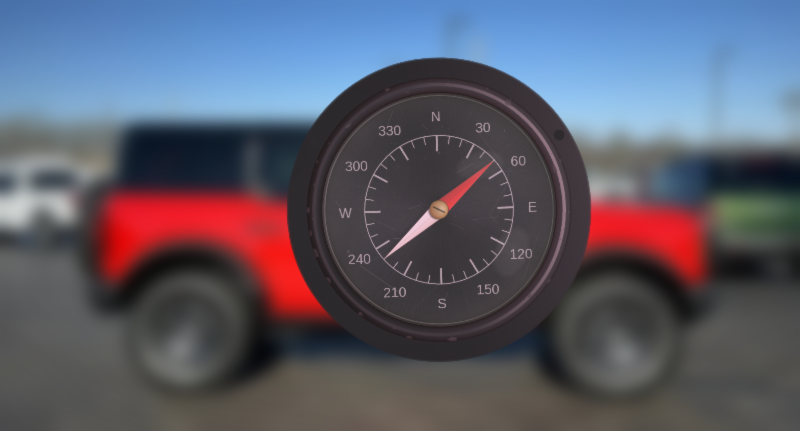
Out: value=50 unit=°
